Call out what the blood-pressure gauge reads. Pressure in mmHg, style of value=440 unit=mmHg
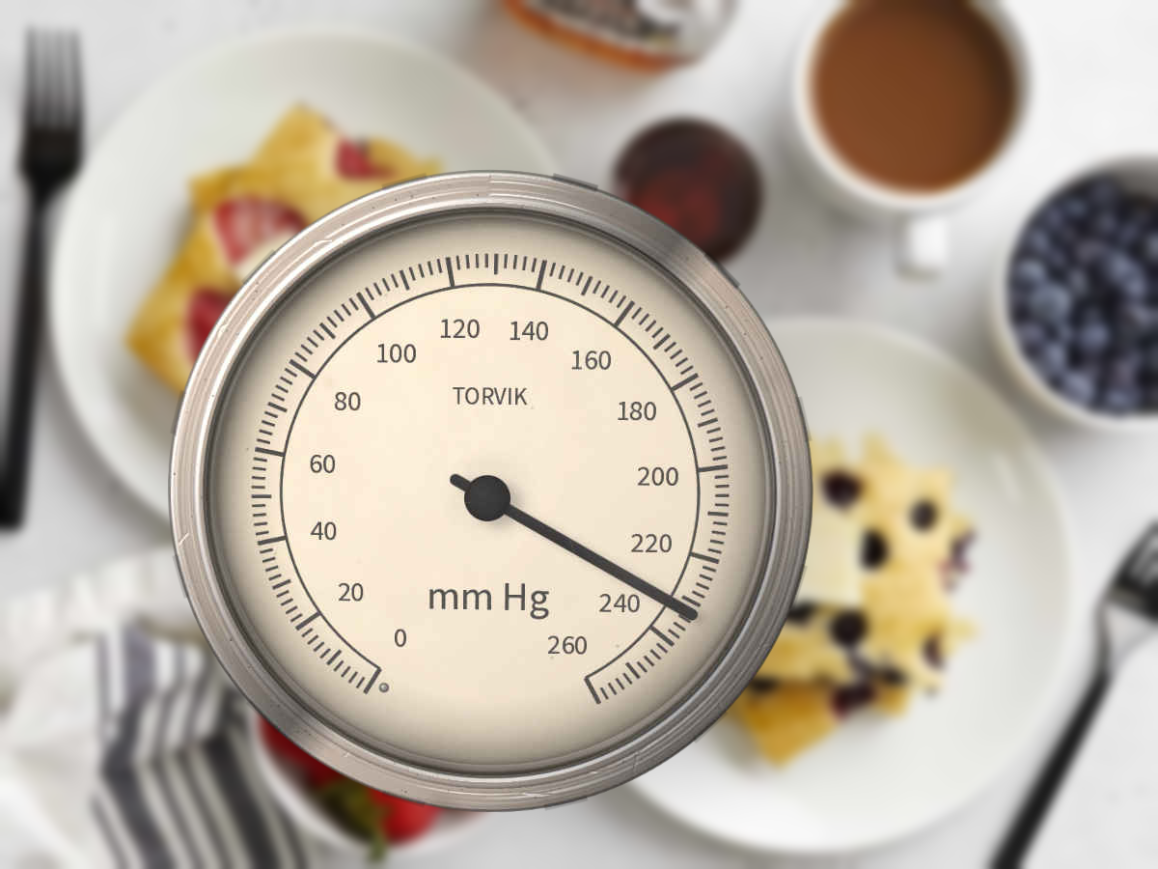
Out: value=232 unit=mmHg
